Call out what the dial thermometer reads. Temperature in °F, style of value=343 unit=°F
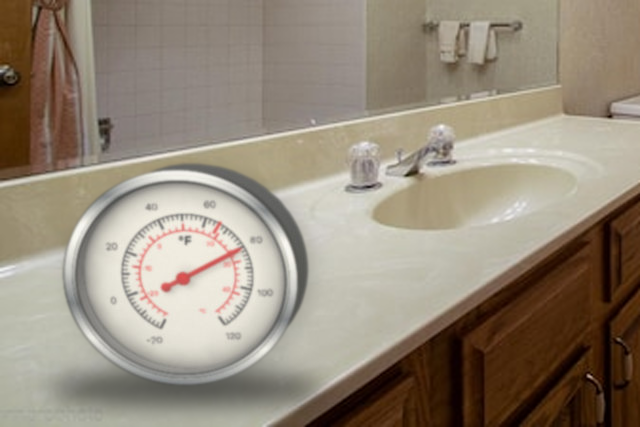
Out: value=80 unit=°F
